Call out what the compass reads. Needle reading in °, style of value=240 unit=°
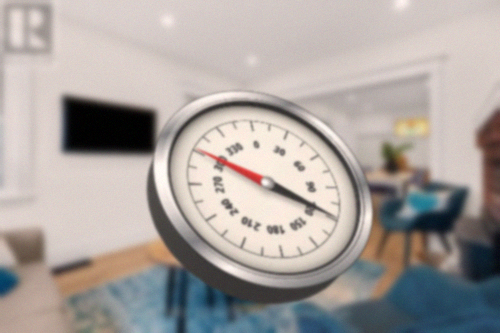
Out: value=300 unit=°
